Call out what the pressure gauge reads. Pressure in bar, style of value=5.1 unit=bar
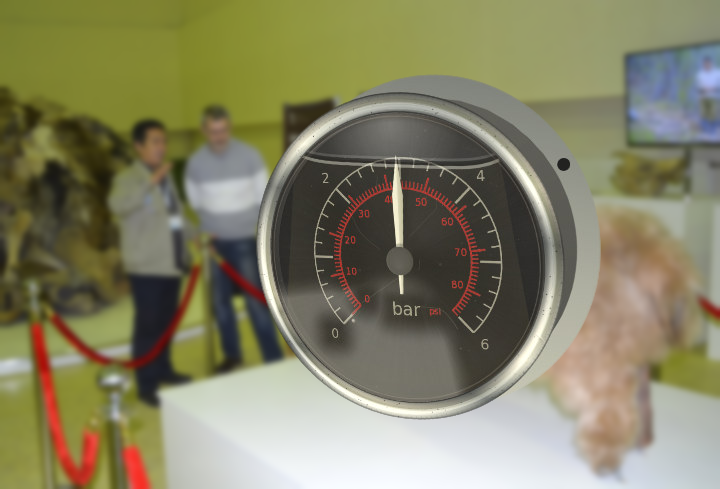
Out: value=3 unit=bar
